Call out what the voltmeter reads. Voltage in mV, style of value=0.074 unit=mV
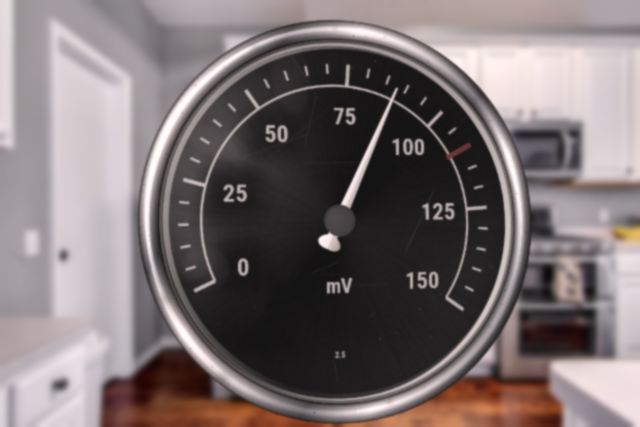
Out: value=87.5 unit=mV
